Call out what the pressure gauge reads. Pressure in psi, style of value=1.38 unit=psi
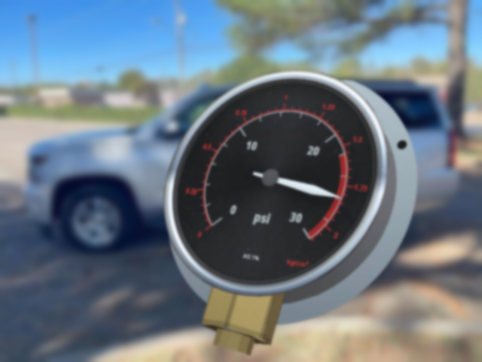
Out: value=26 unit=psi
